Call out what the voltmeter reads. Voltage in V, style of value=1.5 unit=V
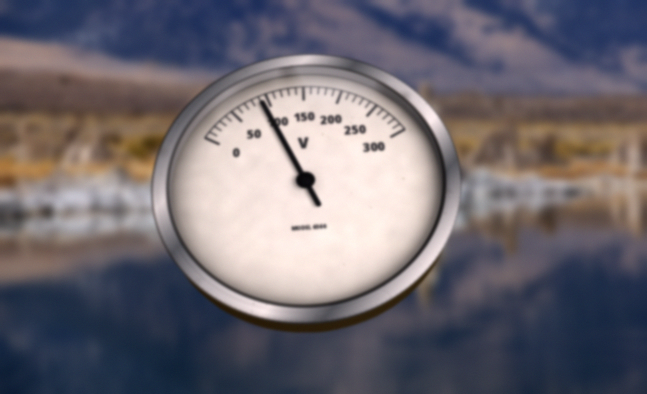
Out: value=90 unit=V
